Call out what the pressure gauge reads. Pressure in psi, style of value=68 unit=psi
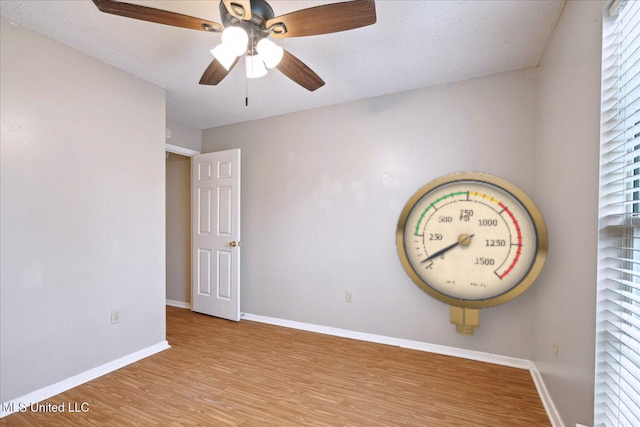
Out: value=50 unit=psi
